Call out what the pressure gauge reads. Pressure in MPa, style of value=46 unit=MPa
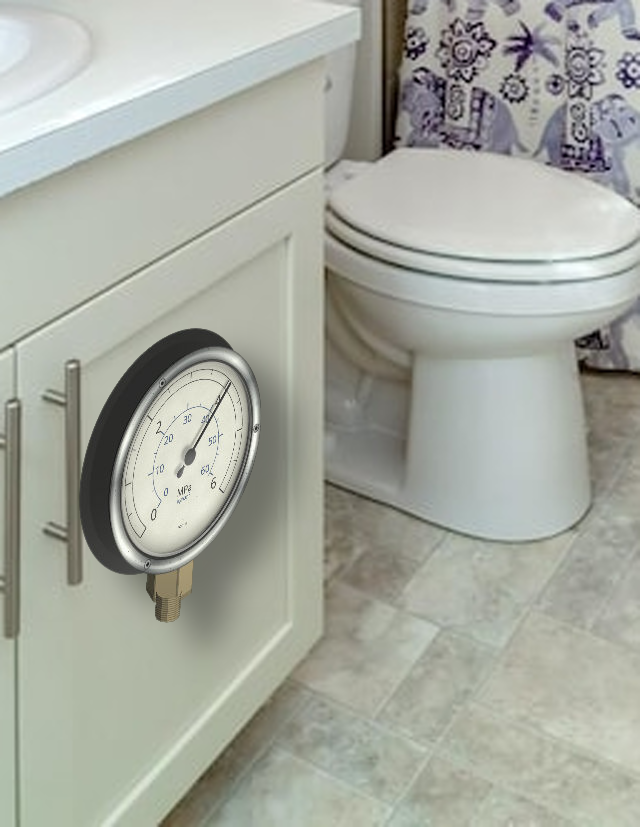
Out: value=4 unit=MPa
